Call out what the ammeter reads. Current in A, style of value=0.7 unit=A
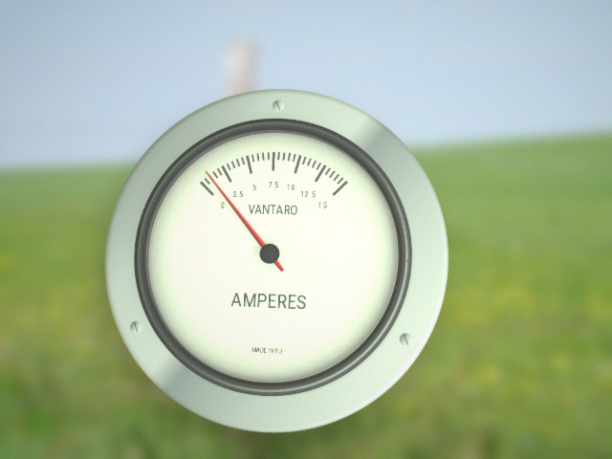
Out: value=1 unit=A
